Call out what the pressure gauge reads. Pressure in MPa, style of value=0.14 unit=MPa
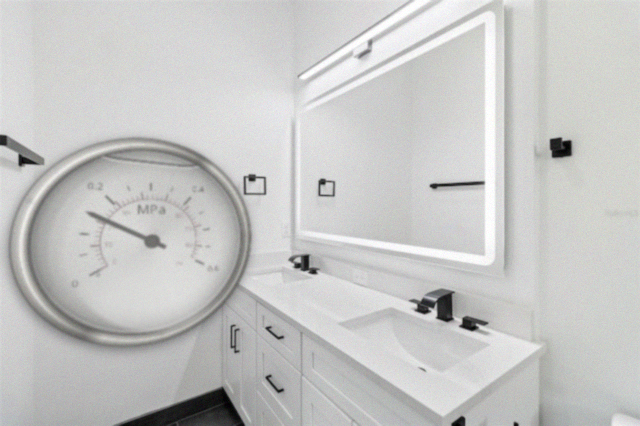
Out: value=0.15 unit=MPa
